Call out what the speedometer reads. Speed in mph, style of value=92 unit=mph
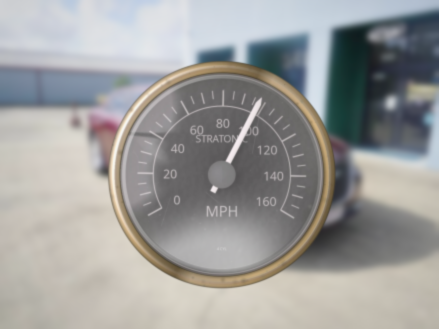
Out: value=97.5 unit=mph
